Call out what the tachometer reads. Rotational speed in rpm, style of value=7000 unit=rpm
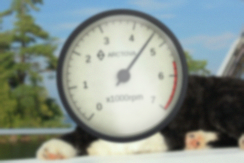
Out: value=4600 unit=rpm
